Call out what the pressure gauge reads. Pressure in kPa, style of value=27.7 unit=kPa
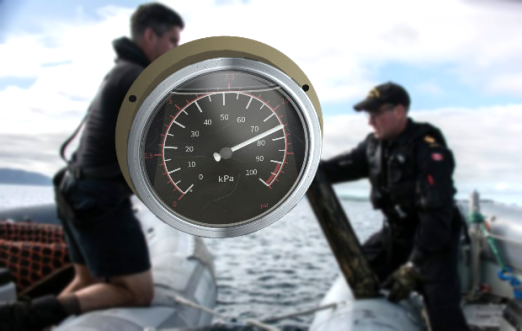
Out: value=75 unit=kPa
